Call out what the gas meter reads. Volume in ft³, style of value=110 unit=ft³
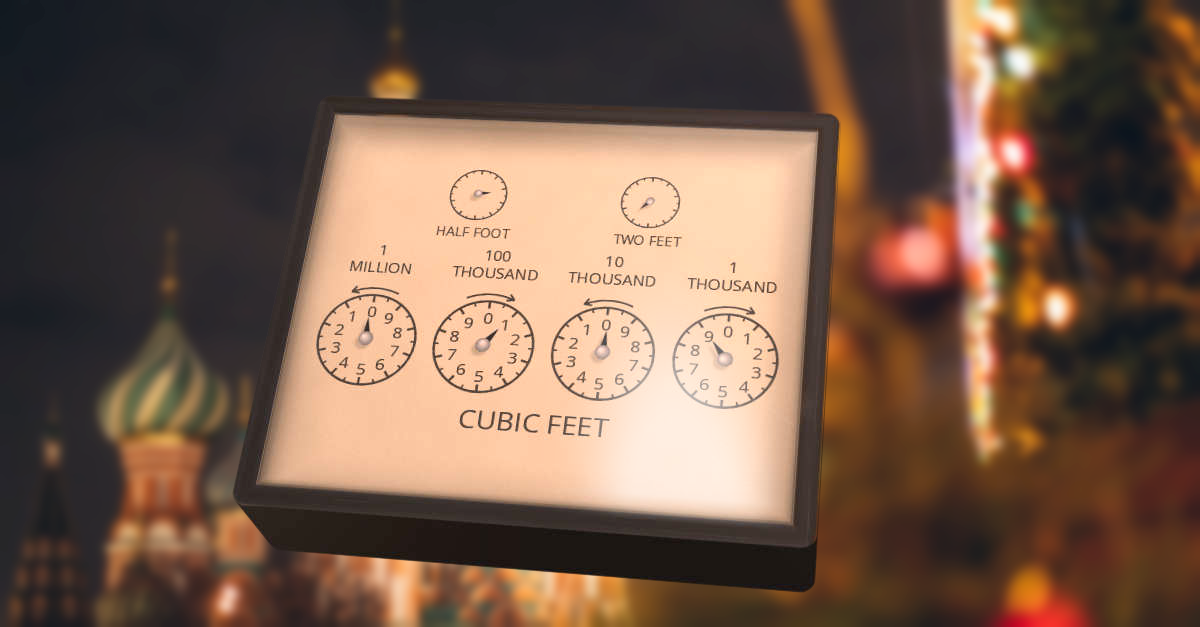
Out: value=9900 unit=ft³
